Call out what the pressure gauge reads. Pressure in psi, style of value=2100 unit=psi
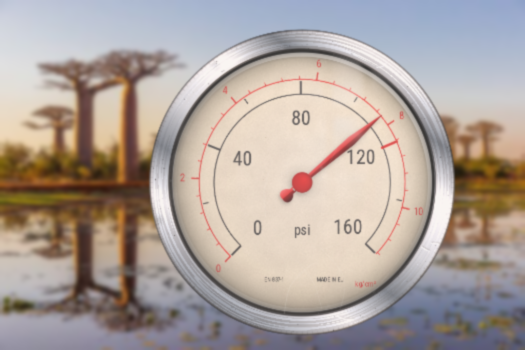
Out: value=110 unit=psi
